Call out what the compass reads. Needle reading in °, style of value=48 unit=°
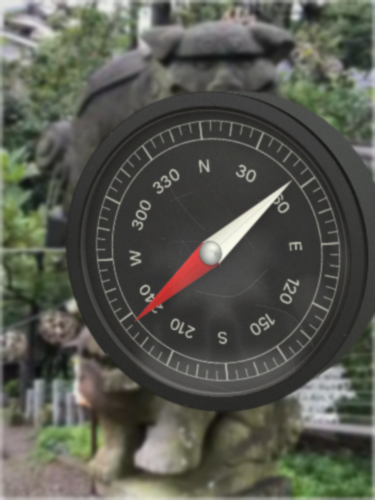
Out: value=235 unit=°
